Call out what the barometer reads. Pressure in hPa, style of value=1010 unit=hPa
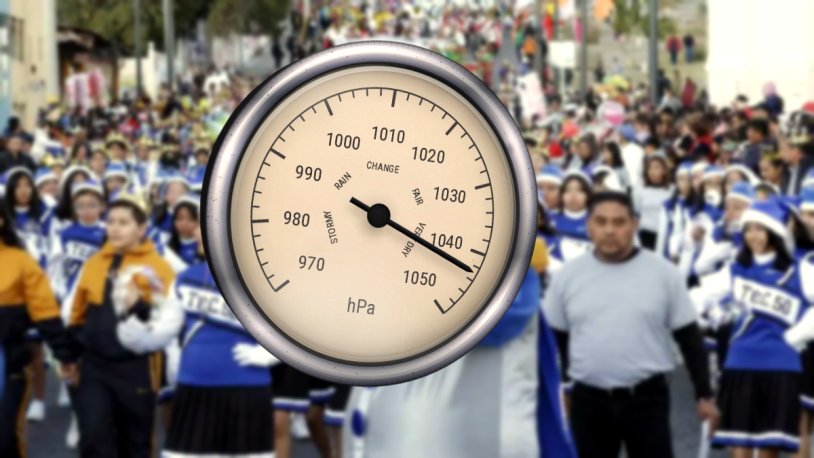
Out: value=1043 unit=hPa
